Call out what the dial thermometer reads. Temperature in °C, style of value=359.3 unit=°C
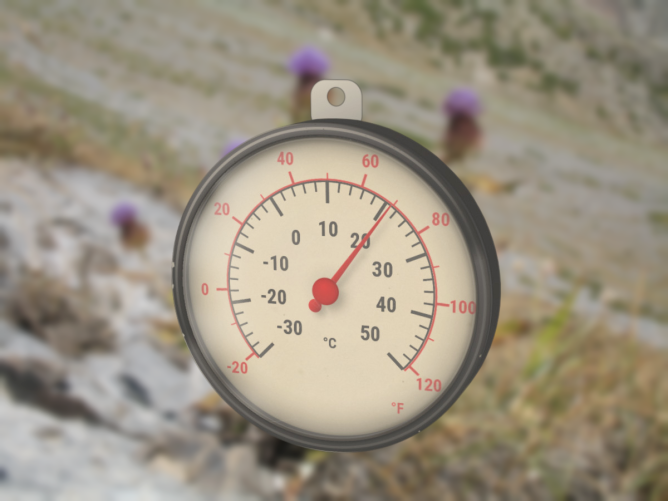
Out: value=21 unit=°C
